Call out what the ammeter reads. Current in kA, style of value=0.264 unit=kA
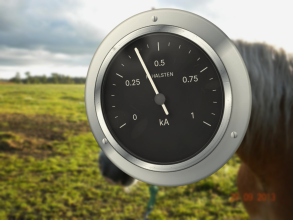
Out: value=0.4 unit=kA
